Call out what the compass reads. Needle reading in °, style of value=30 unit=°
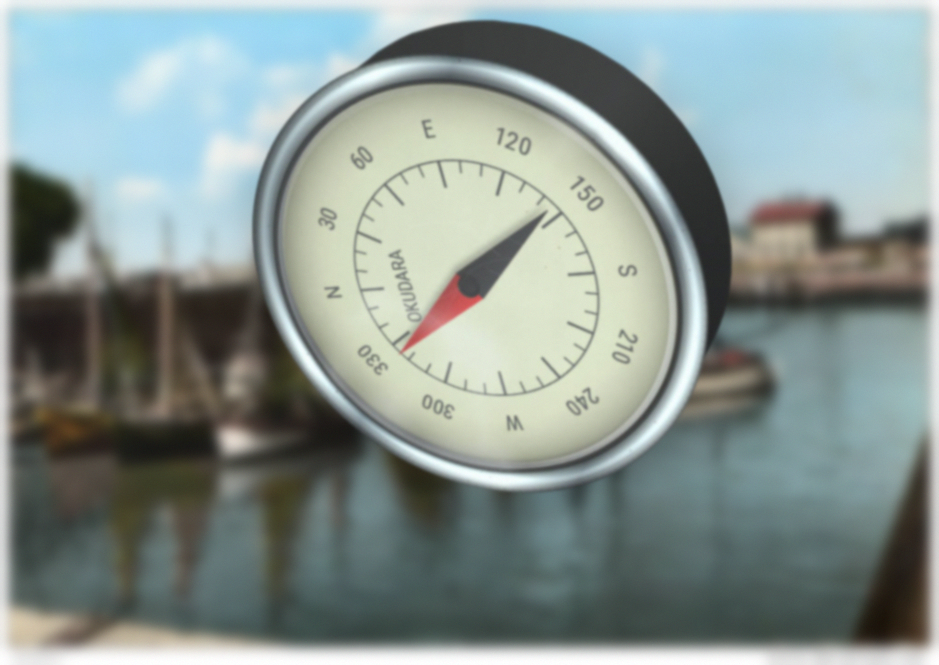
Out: value=325 unit=°
